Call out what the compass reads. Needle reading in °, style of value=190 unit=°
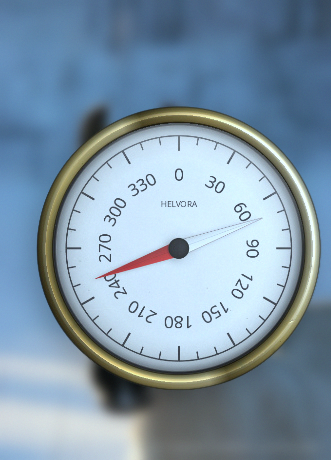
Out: value=250 unit=°
